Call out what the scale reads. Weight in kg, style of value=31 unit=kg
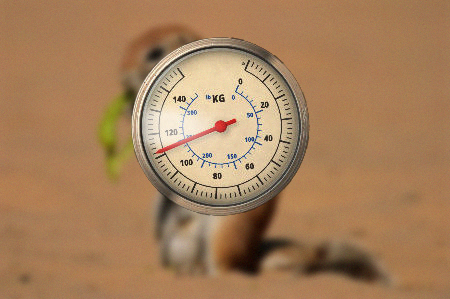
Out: value=112 unit=kg
